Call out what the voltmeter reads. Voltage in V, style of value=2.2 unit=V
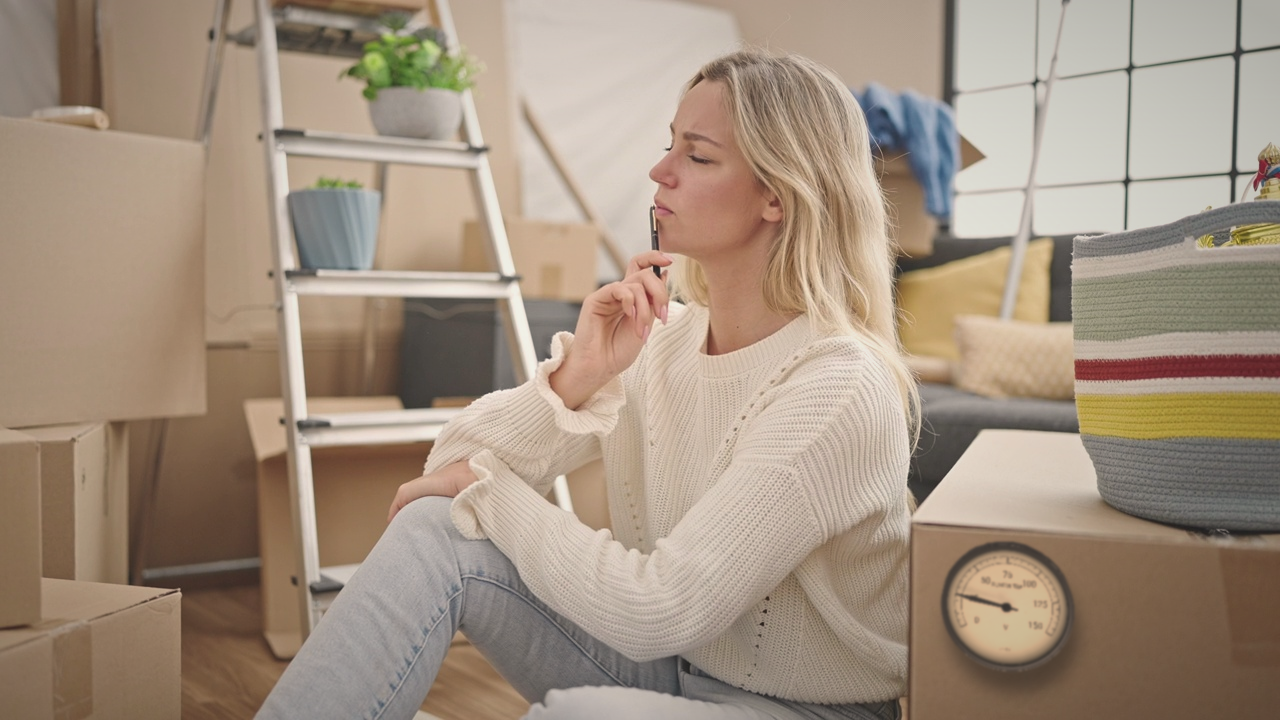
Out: value=25 unit=V
